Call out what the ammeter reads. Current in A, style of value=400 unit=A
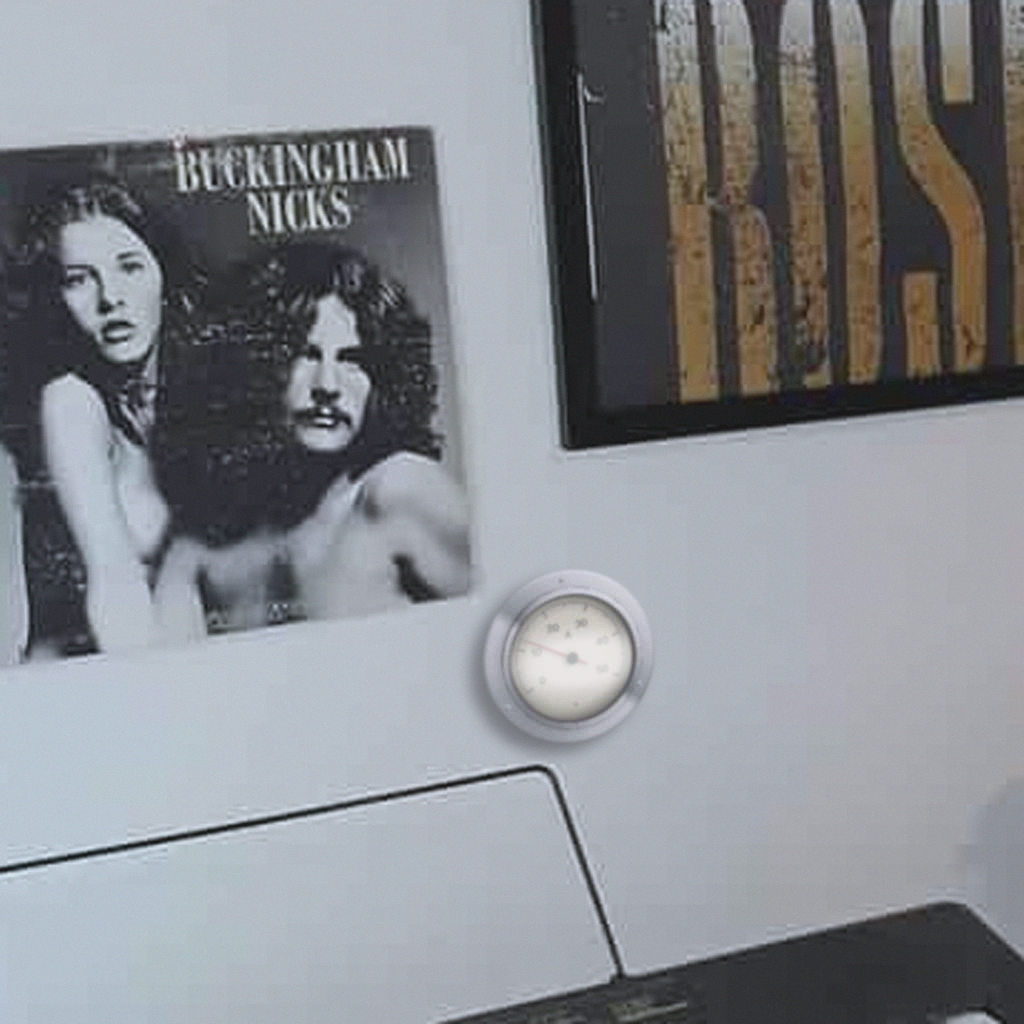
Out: value=12.5 unit=A
